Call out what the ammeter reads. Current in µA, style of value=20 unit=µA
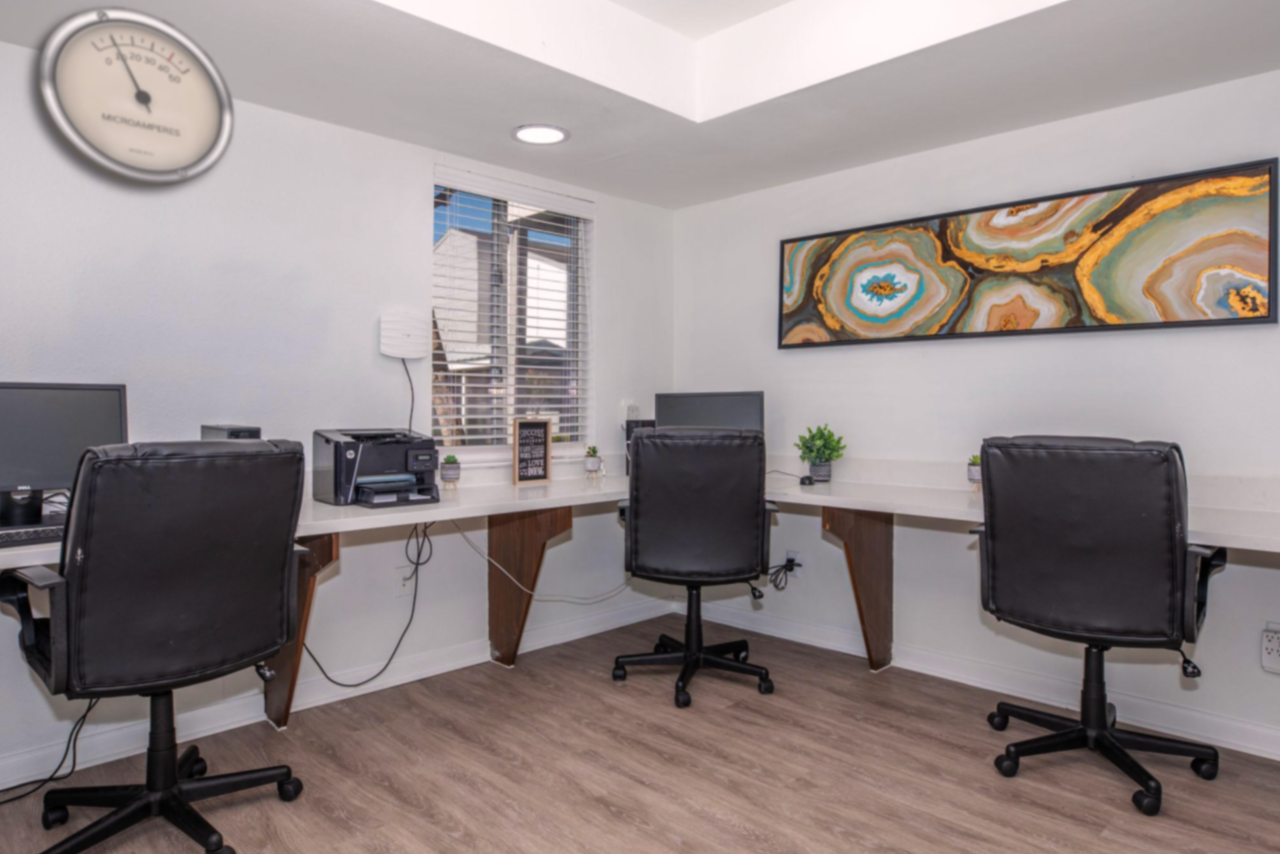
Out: value=10 unit=µA
